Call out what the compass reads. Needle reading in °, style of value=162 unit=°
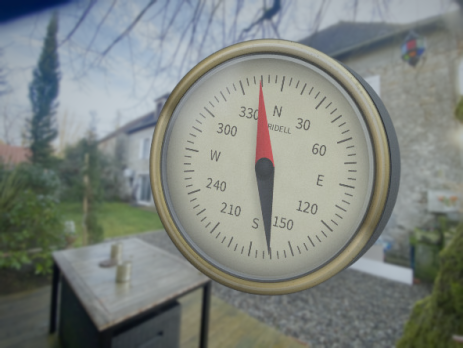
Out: value=345 unit=°
